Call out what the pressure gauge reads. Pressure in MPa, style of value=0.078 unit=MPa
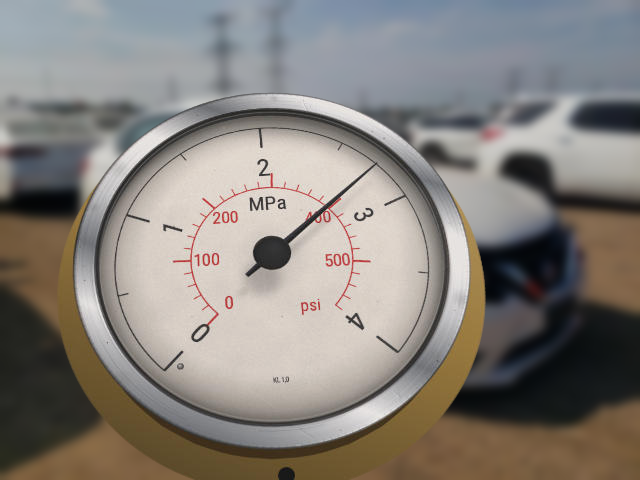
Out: value=2.75 unit=MPa
